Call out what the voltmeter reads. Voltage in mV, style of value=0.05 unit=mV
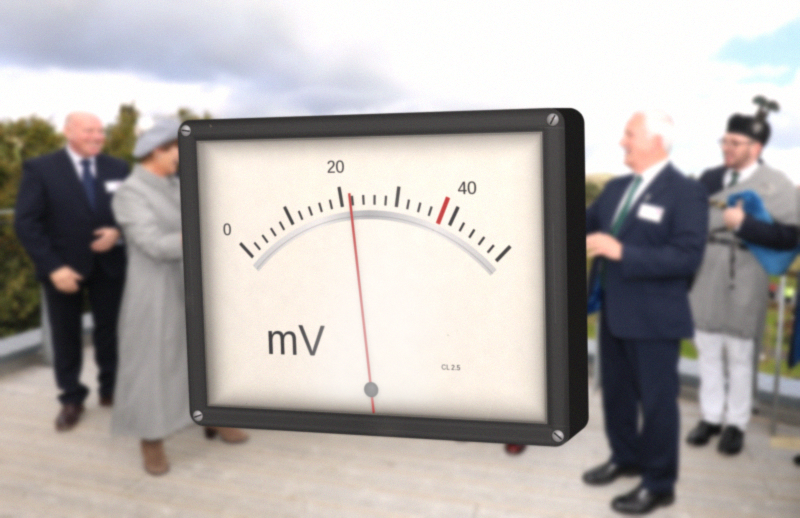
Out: value=22 unit=mV
